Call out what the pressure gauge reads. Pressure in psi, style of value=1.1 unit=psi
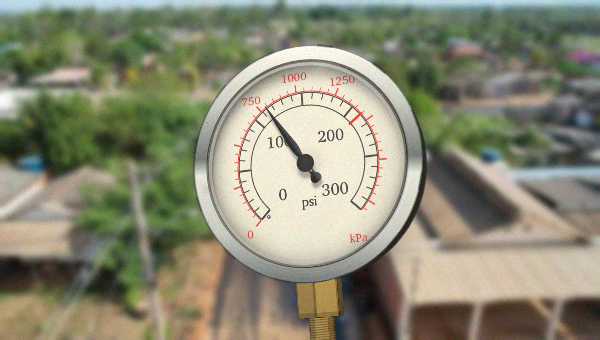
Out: value=115 unit=psi
